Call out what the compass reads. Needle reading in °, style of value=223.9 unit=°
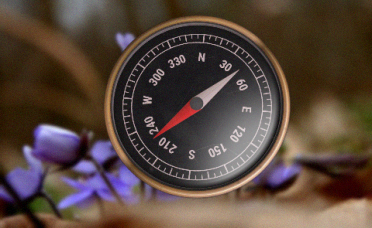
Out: value=225 unit=°
